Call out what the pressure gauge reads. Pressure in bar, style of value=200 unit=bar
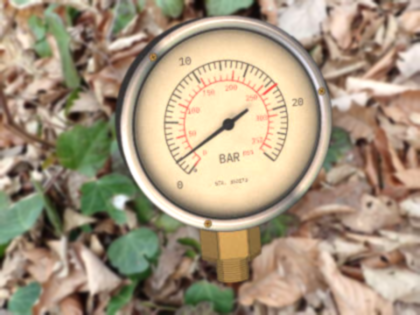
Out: value=1.5 unit=bar
